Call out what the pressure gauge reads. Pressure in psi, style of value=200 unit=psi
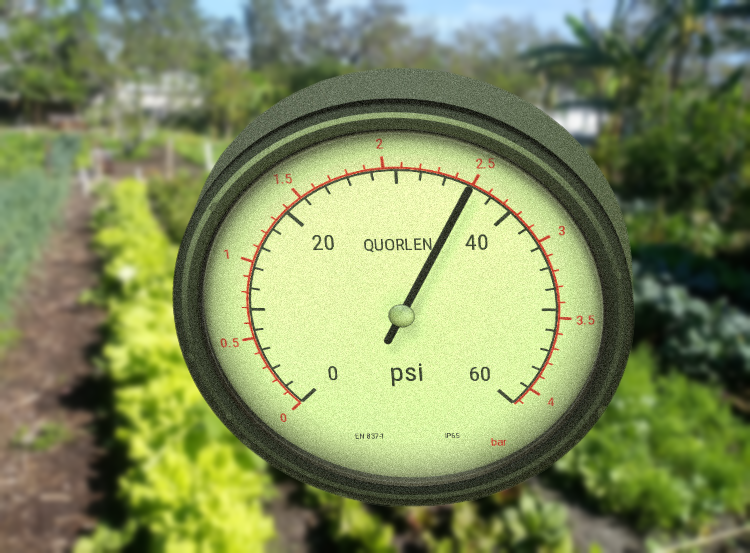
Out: value=36 unit=psi
